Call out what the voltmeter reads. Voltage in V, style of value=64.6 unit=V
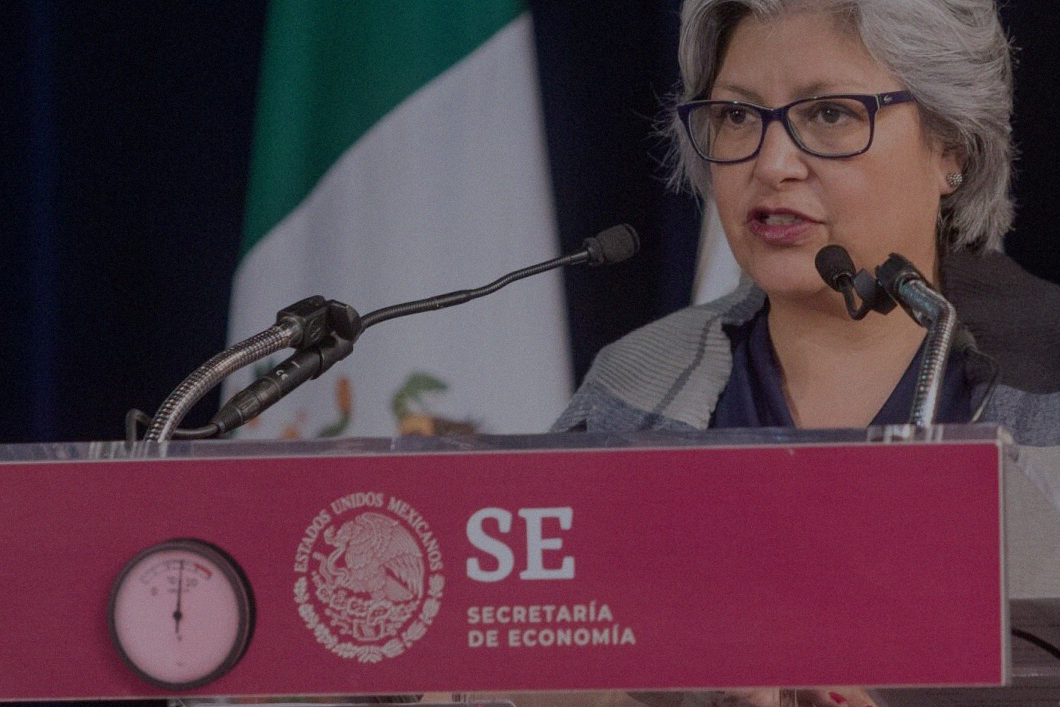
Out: value=15 unit=V
